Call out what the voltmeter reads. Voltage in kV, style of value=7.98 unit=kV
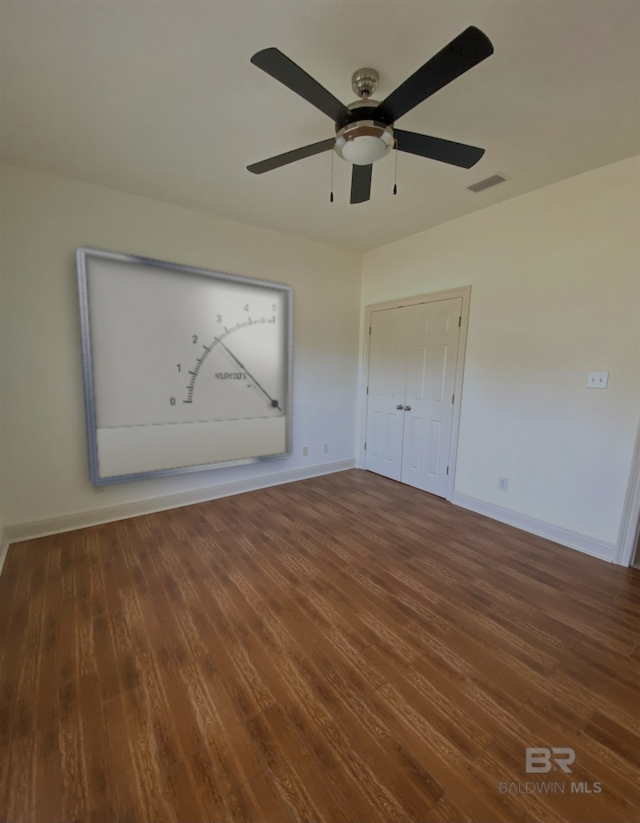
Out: value=2.5 unit=kV
